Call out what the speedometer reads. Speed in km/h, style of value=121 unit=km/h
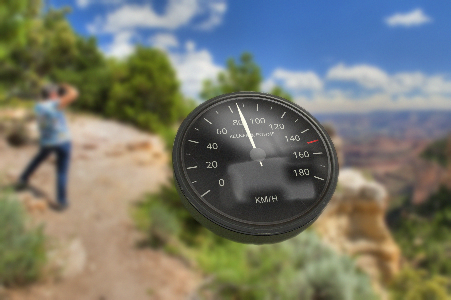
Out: value=85 unit=km/h
